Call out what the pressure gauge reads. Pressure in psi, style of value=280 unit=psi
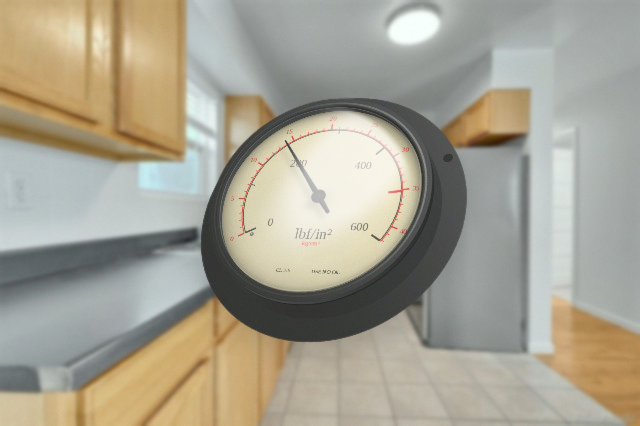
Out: value=200 unit=psi
